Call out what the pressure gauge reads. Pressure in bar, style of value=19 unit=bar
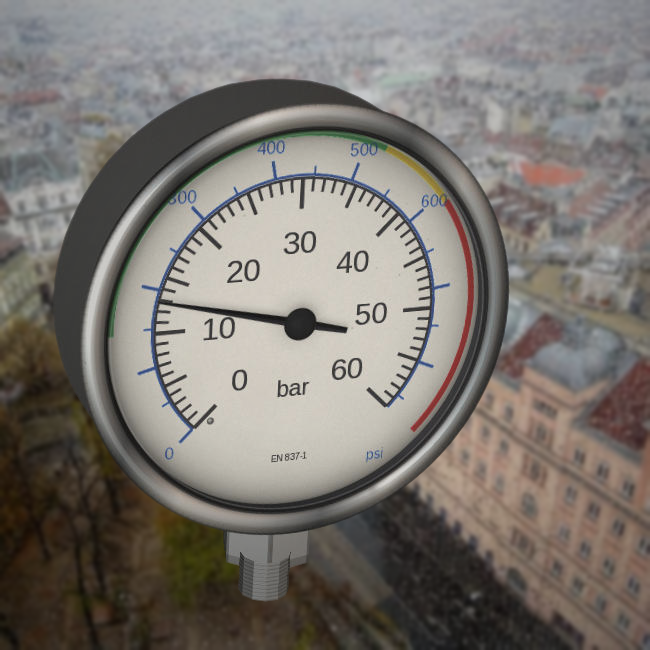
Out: value=13 unit=bar
